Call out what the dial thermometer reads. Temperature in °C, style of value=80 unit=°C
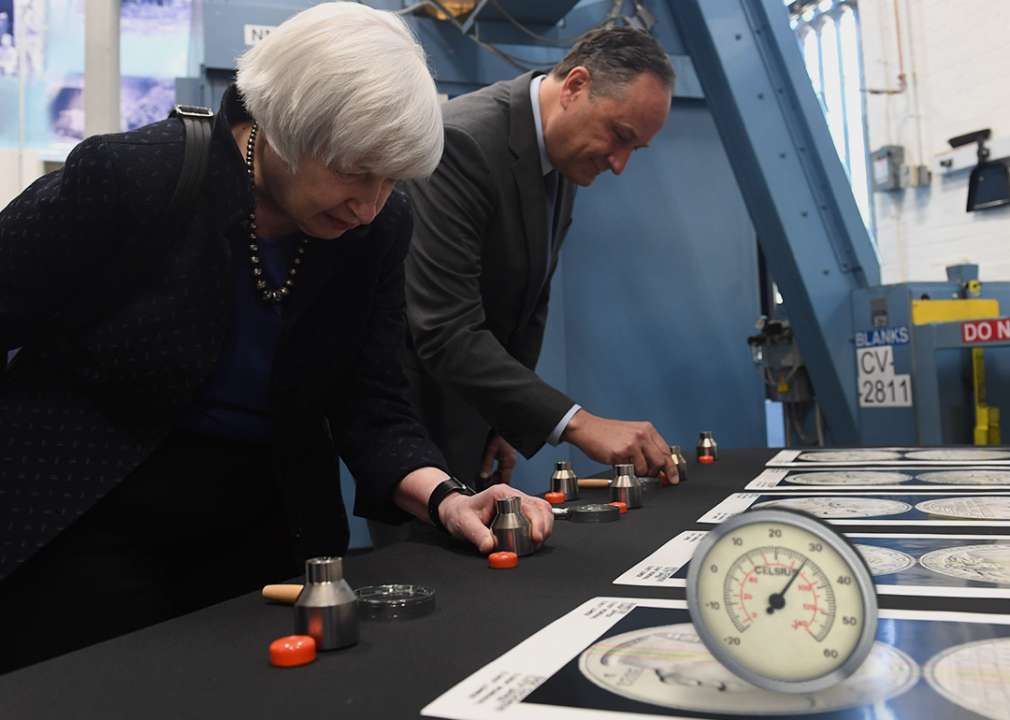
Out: value=30 unit=°C
